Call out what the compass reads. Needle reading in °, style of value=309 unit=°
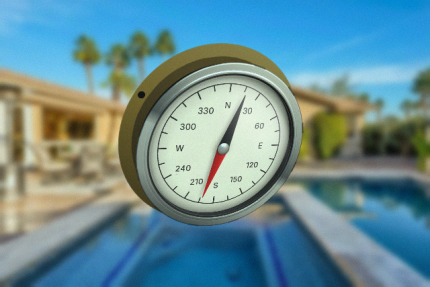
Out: value=195 unit=°
